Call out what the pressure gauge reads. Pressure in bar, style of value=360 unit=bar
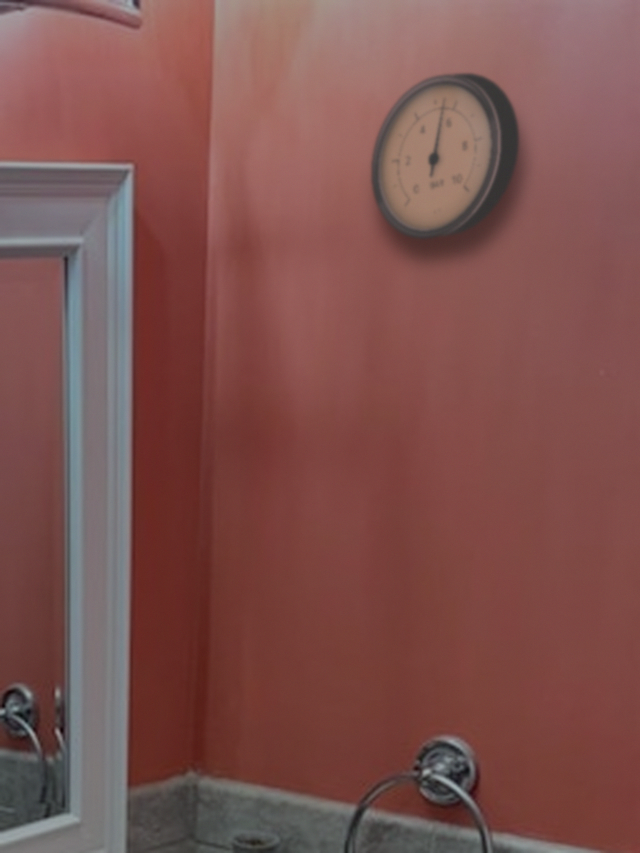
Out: value=5.5 unit=bar
